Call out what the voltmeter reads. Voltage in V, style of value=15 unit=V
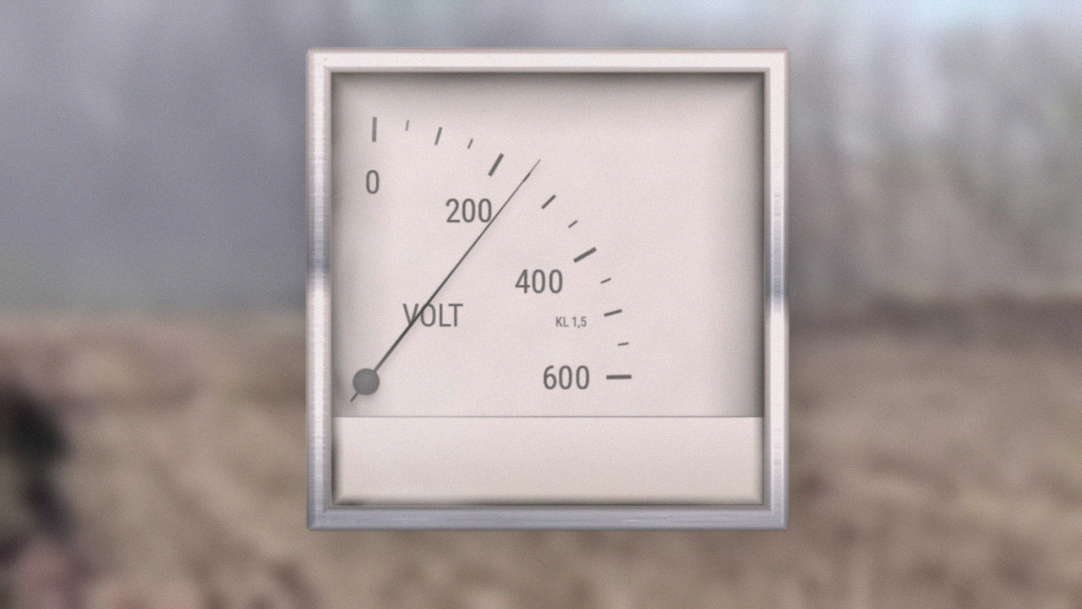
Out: value=250 unit=V
